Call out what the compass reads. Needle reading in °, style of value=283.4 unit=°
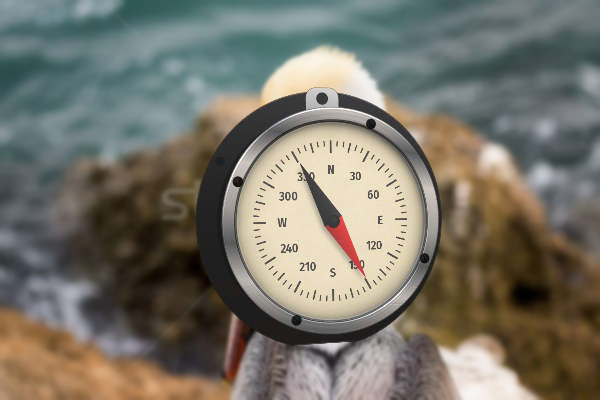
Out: value=150 unit=°
